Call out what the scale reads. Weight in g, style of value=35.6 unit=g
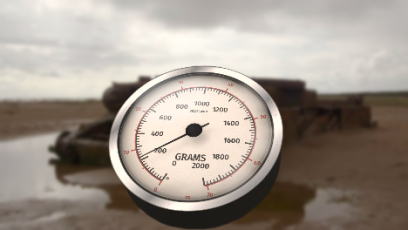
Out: value=200 unit=g
